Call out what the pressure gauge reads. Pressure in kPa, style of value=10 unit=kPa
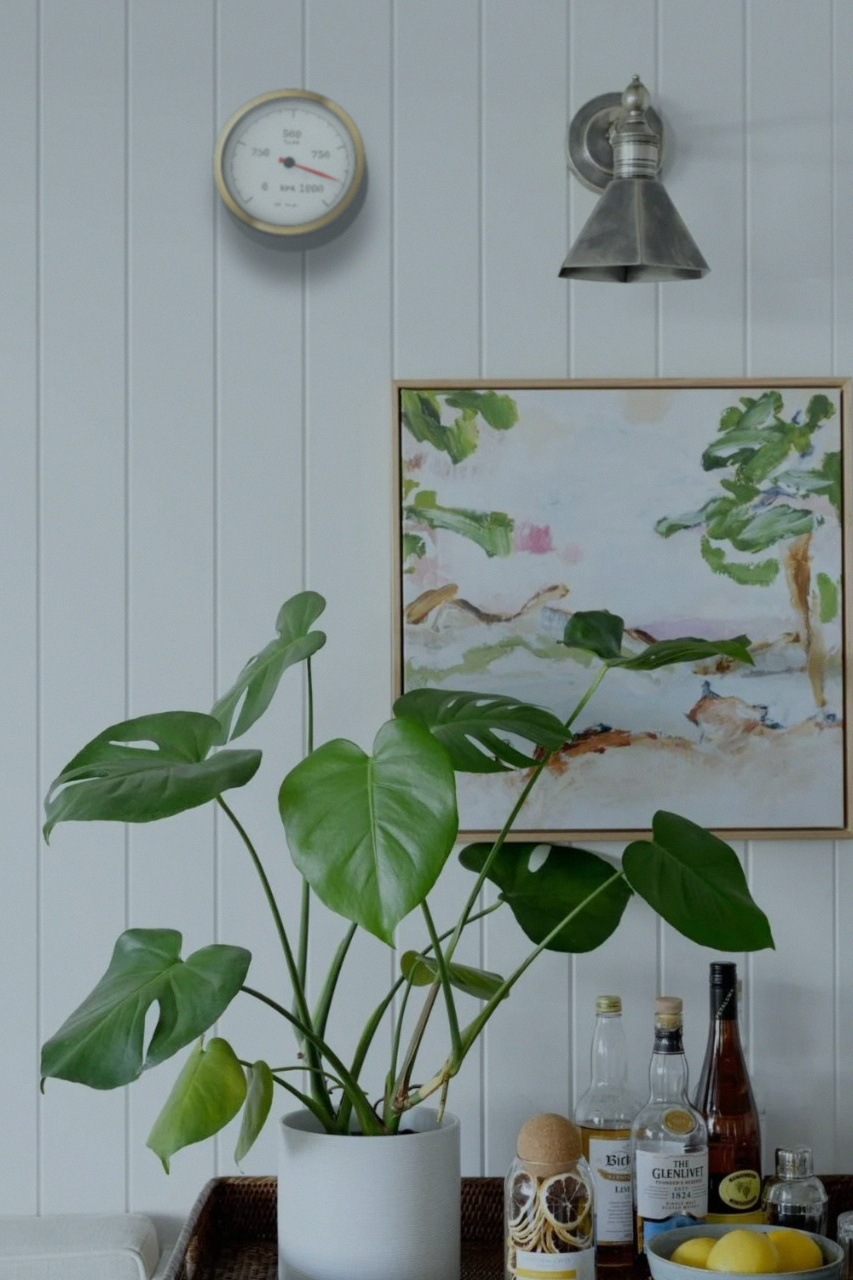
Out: value=900 unit=kPa
